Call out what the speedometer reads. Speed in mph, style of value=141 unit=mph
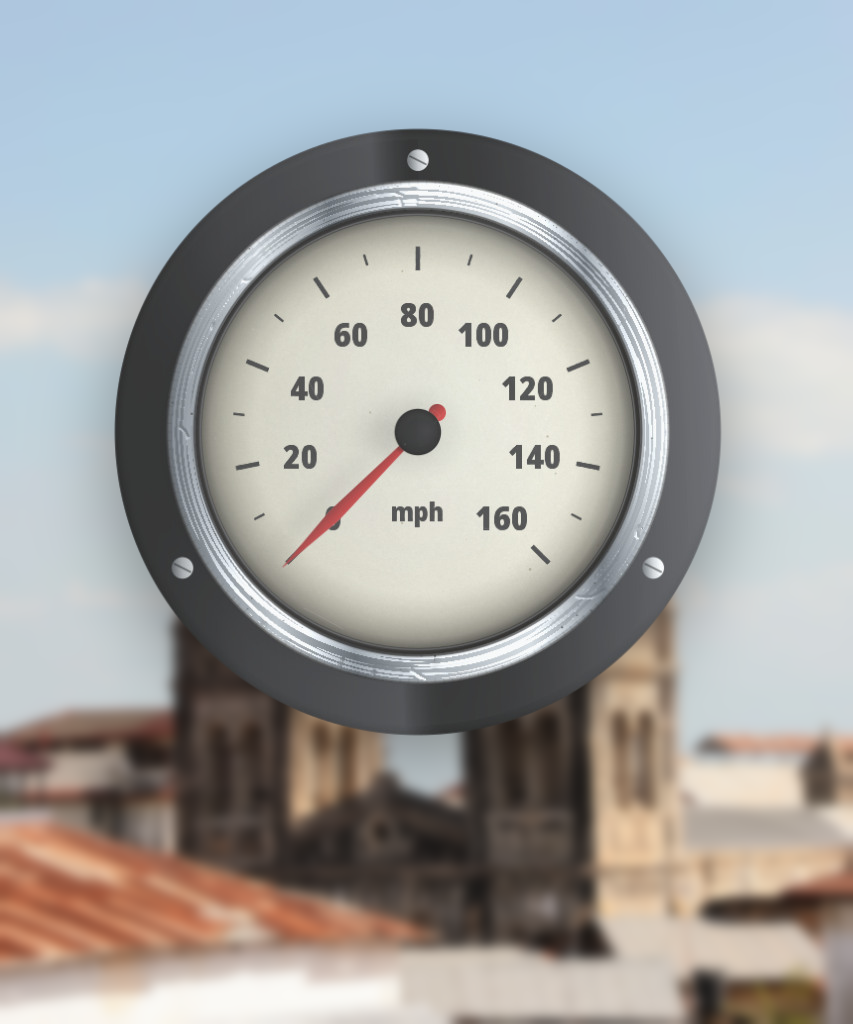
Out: value=0 unit=mph
